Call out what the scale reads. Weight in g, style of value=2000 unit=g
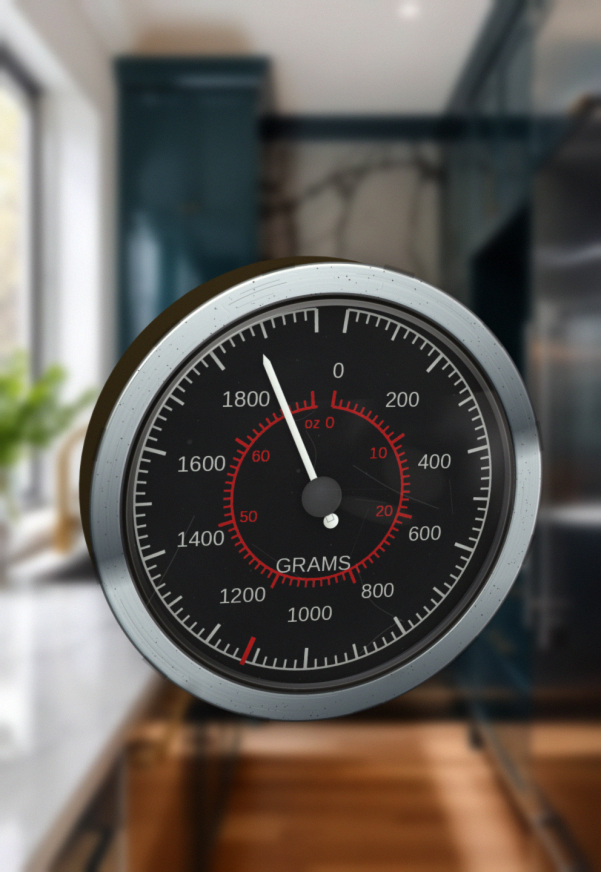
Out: value=1880 unit=g
